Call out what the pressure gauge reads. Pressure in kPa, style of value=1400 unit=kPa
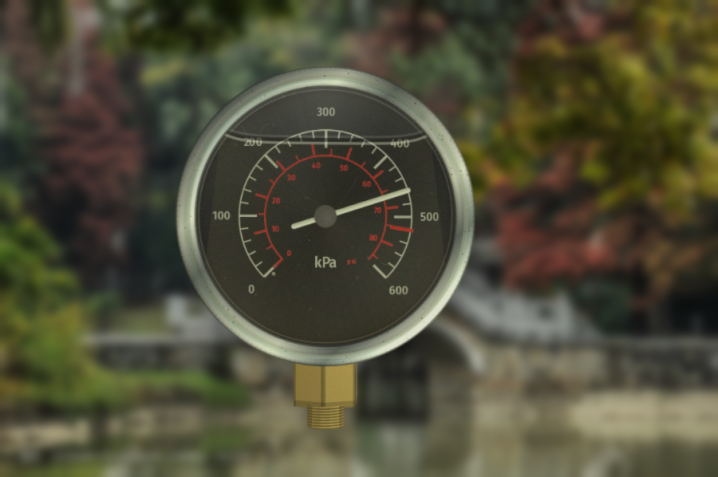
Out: value=460 unit=kPa
